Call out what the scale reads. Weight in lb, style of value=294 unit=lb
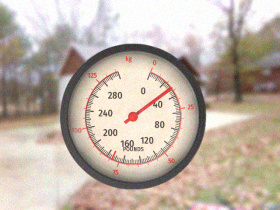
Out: value=30 unit=lb
